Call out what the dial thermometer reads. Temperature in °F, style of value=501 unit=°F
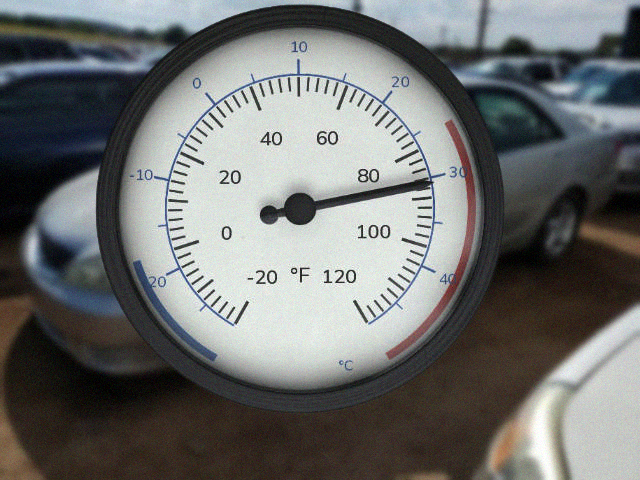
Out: value=87 unit=°F
